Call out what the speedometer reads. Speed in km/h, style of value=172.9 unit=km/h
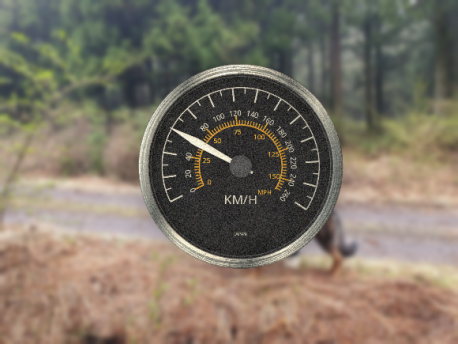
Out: value=60 unit=km/h
